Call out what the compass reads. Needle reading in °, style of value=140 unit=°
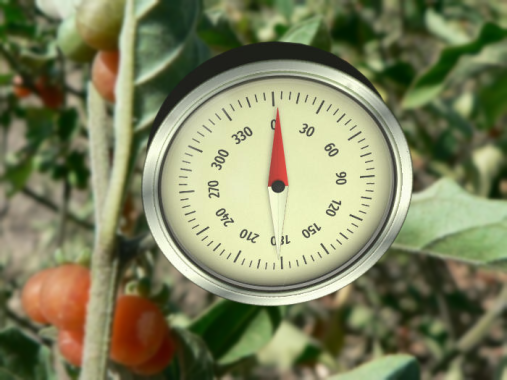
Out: value=2.5 unit=°
